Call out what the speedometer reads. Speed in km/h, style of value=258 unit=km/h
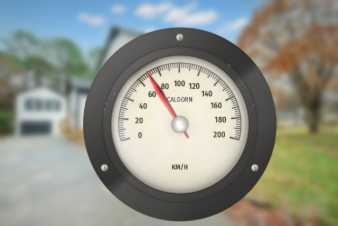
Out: value=70 unit=km/h
